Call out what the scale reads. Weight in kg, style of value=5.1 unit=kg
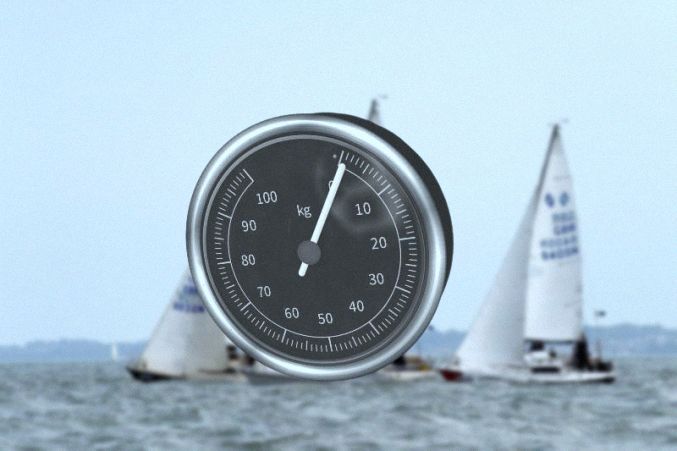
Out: value=1 unit=kg
